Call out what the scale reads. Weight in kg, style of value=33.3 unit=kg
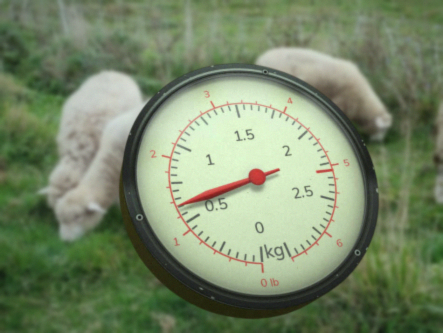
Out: value=0.6 unit=kg
